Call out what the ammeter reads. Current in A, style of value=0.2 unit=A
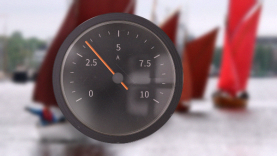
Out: value=3.25 unit=A
